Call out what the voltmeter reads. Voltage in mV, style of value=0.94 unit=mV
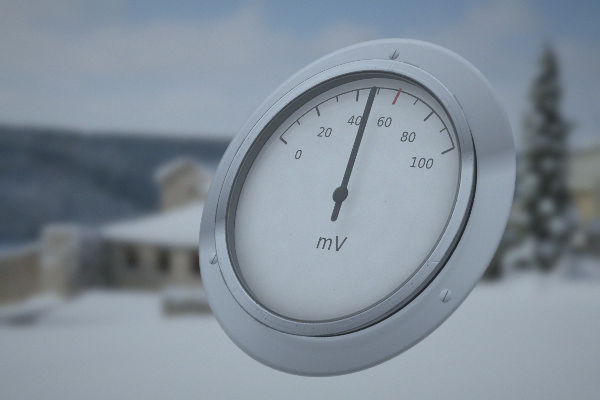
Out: value=50 unit=mV
